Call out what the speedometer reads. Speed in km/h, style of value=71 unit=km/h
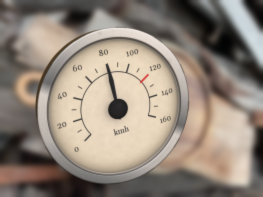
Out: value=80 unit=km/h
